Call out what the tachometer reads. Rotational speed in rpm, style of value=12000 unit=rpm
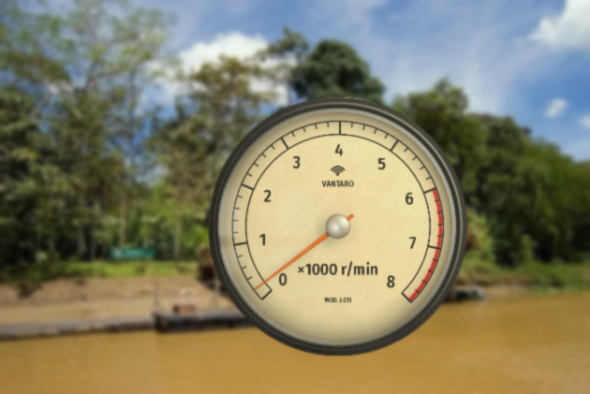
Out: value=200 unit=rpm
